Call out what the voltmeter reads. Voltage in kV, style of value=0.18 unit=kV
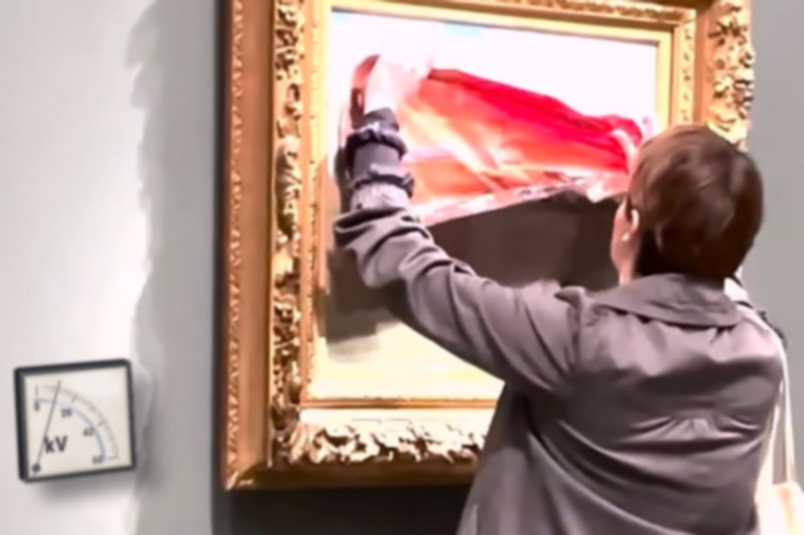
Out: value=10 unit=kV
